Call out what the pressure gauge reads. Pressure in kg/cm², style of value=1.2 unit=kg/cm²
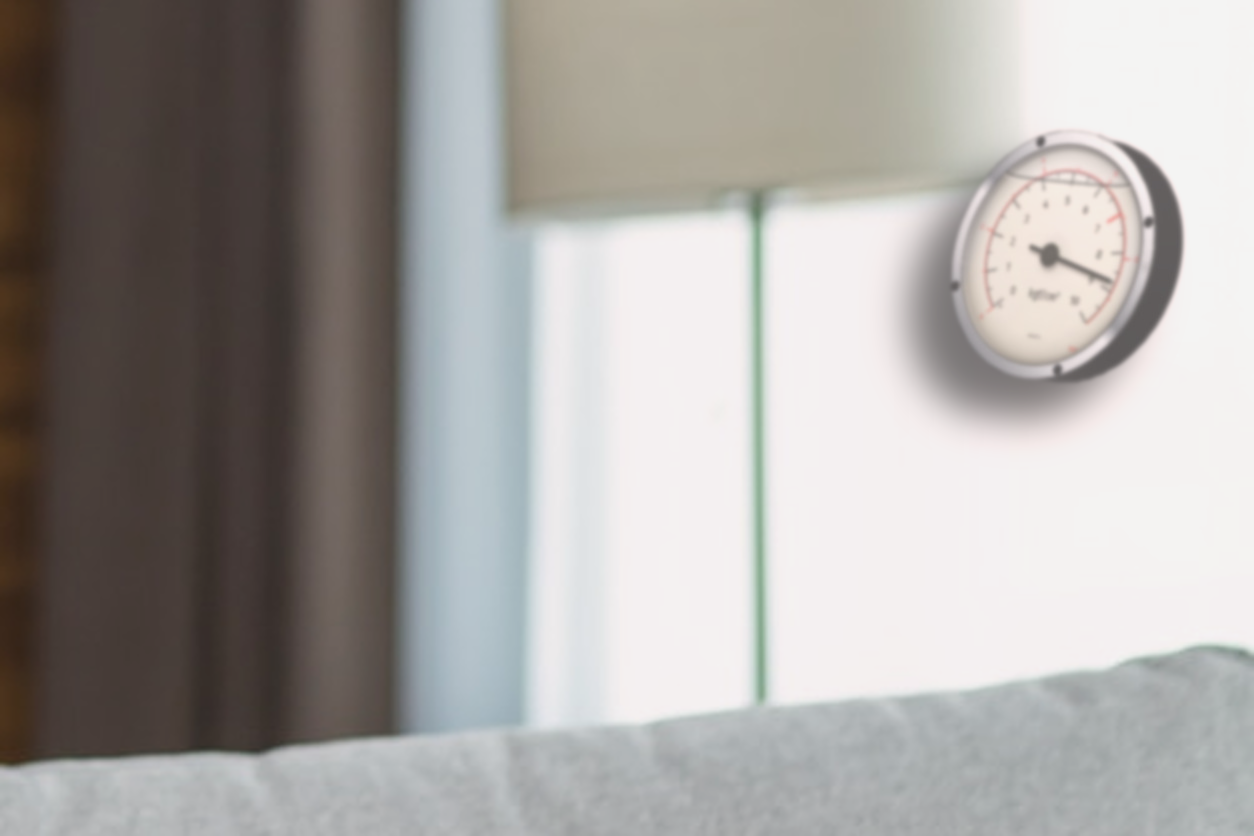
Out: value=8.75 unit=kg/cm²
